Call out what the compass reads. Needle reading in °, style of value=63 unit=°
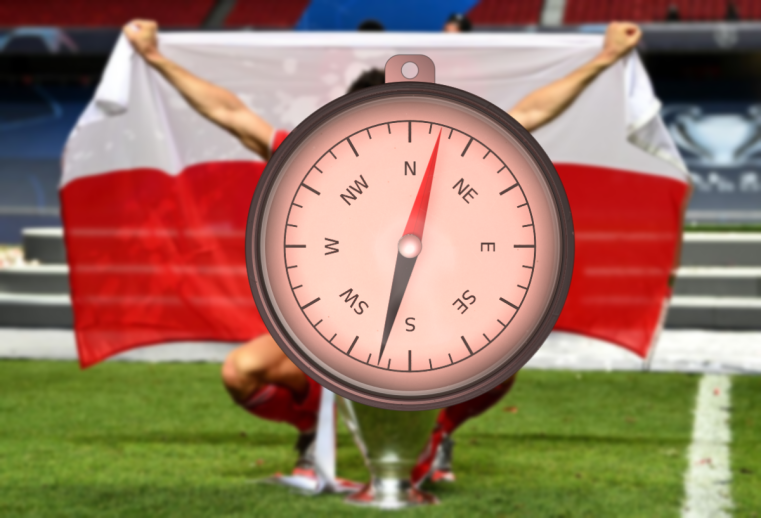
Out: value=15 unit=°
